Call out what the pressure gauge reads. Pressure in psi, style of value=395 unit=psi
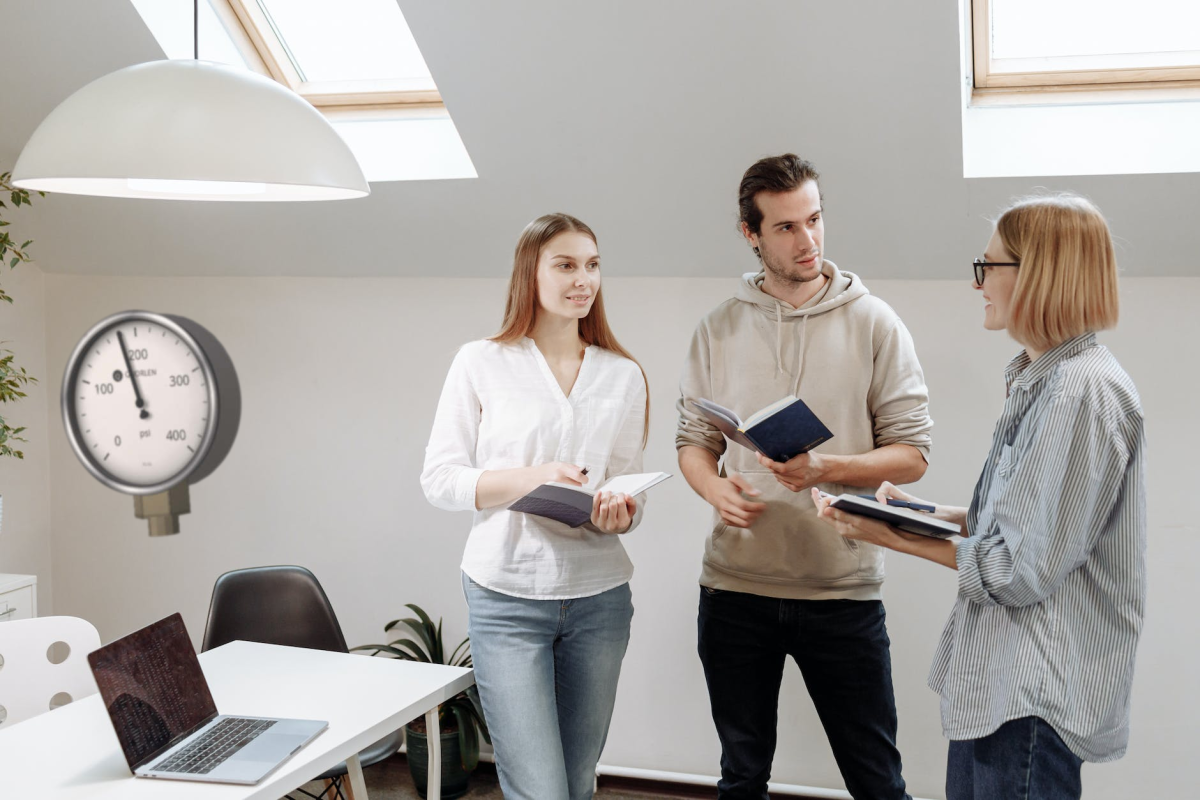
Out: value=180 unit=psi
